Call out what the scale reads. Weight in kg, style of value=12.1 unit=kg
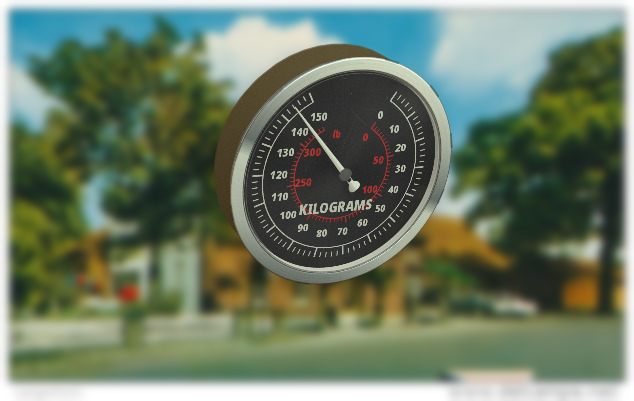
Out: value=144 unit=kg
